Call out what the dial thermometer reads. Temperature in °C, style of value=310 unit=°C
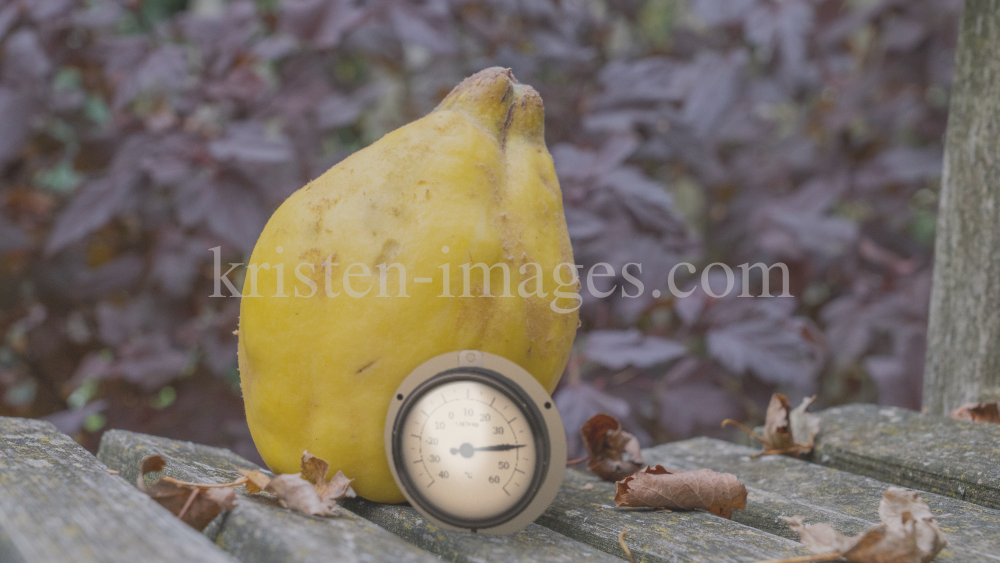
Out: value=40 unit=°C
